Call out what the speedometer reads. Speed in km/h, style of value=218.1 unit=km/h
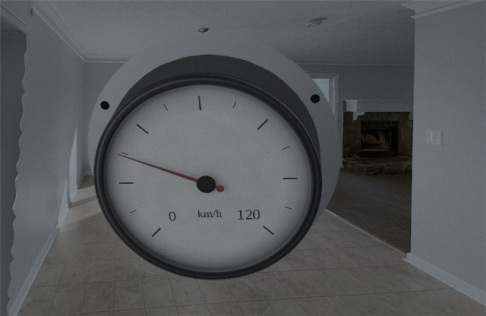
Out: value=30 unit=km/h
